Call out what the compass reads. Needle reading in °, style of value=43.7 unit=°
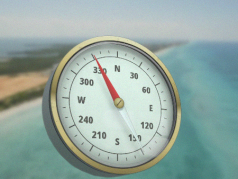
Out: value=330 unit=°
